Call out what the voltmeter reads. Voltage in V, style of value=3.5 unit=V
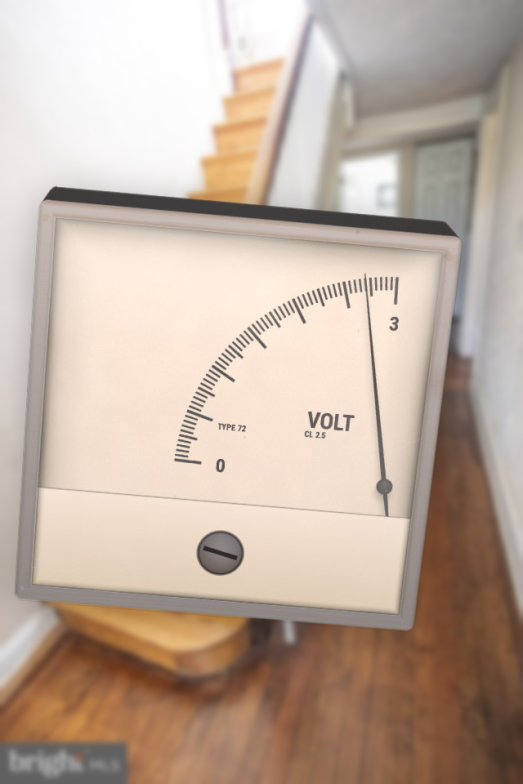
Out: value=2.7 unit=V
